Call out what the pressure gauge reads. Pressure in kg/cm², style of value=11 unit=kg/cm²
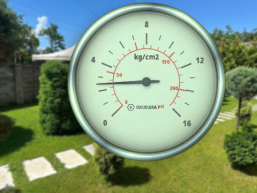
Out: value=2.5 unit=kg/cm²
